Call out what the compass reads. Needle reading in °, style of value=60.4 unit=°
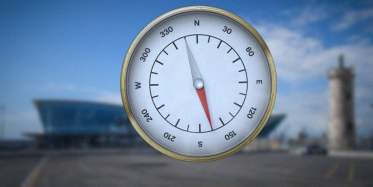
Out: value=165 unit=°
